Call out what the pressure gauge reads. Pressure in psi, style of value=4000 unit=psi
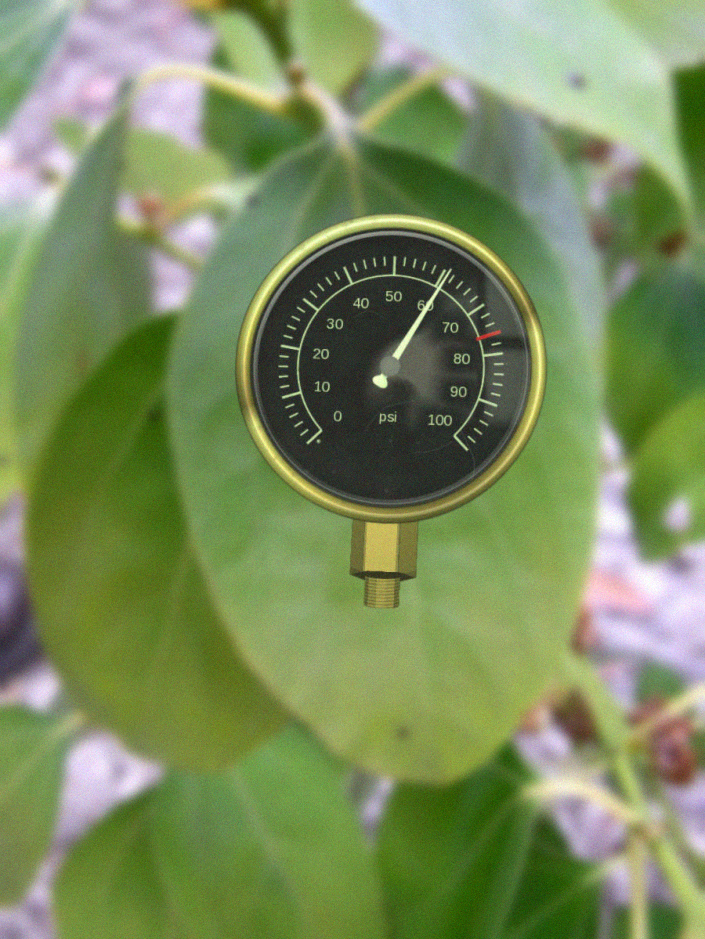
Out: value=61 unit=psi
